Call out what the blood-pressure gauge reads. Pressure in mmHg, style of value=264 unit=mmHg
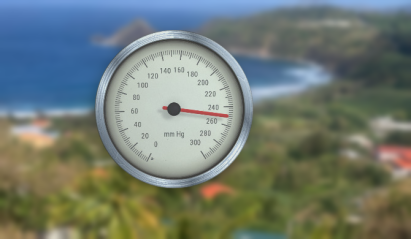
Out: value=250 unit=mmHg
